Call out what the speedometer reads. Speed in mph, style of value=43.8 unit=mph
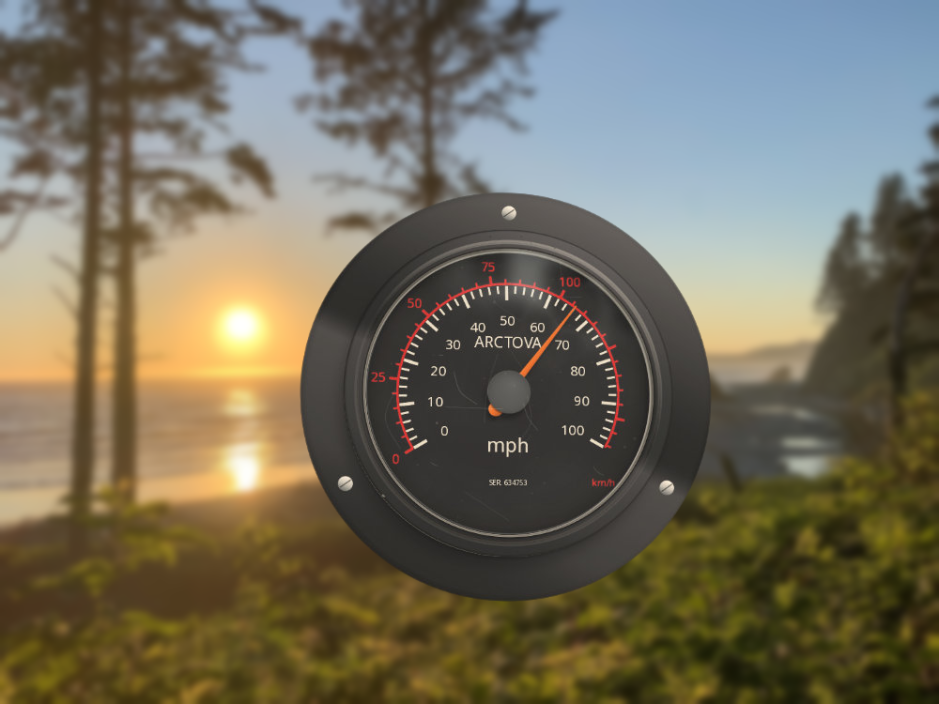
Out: value=66 unit=mph
